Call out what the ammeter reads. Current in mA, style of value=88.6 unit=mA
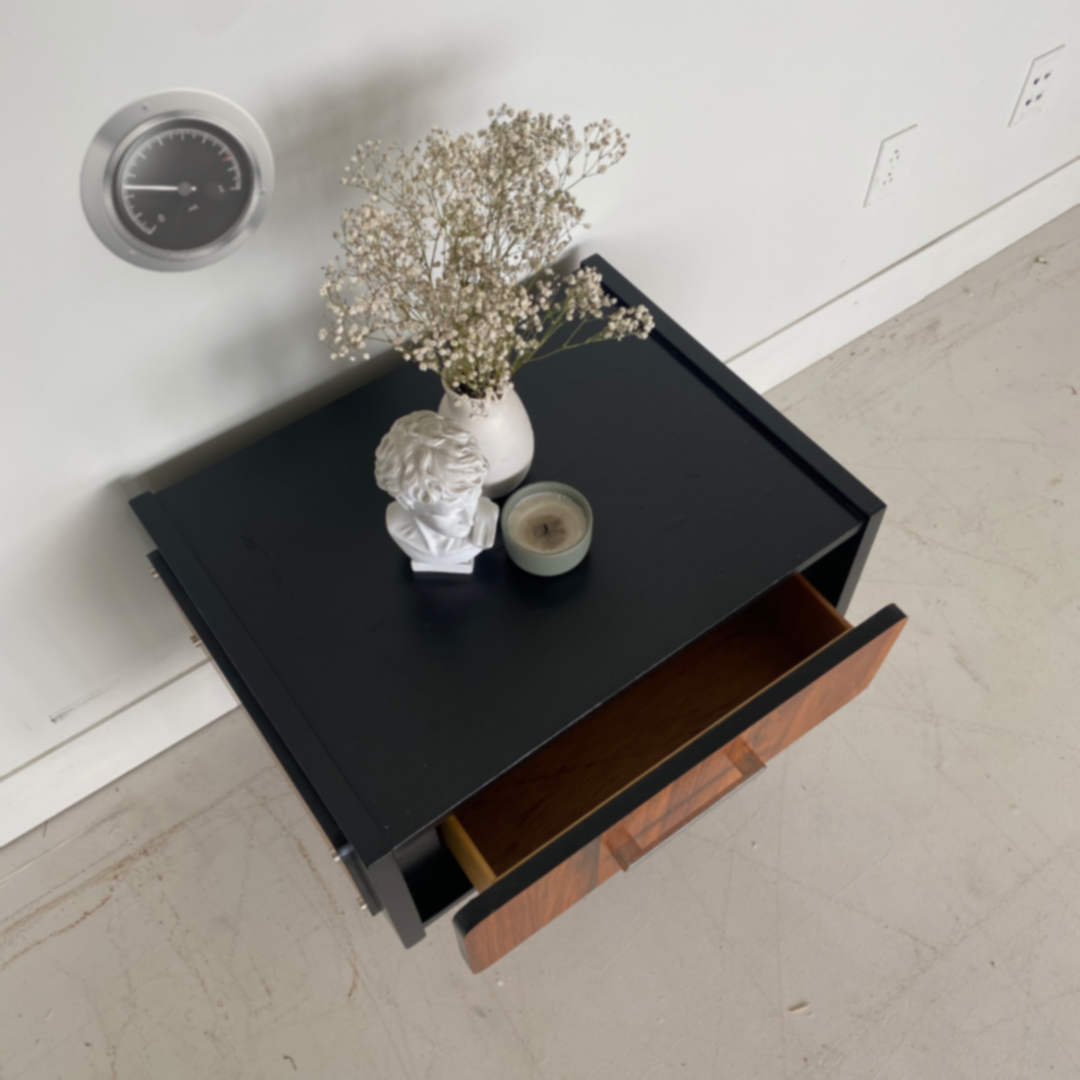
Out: value=0.25 unit=mA
